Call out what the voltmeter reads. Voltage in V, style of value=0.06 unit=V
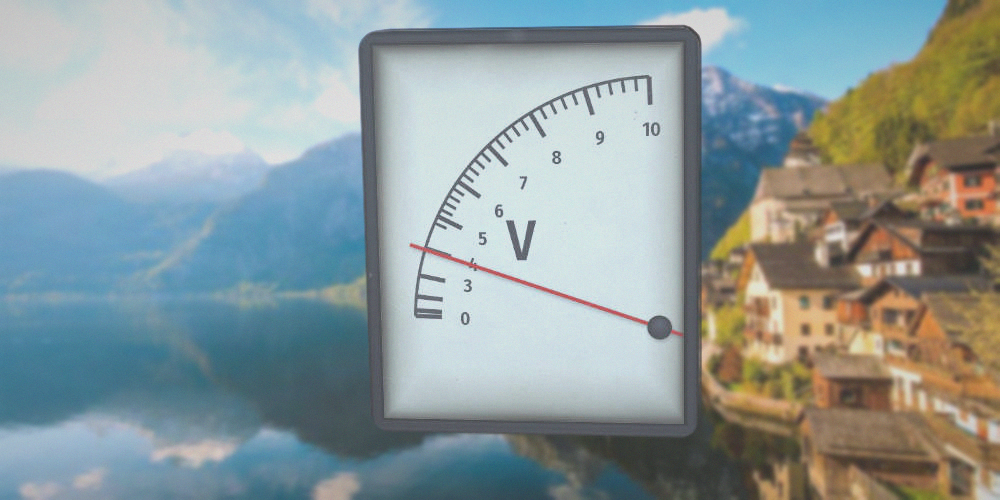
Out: value=4 unit=V
